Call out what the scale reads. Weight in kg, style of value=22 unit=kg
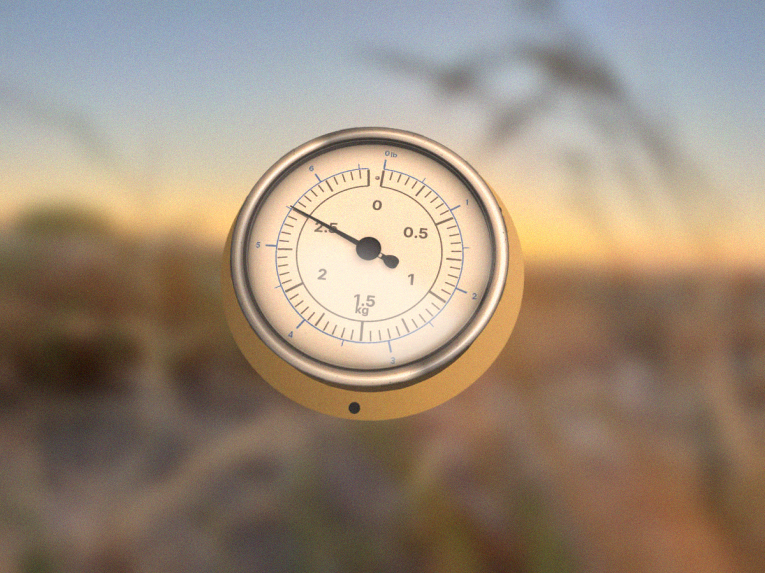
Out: value=2.5 unit=kg
